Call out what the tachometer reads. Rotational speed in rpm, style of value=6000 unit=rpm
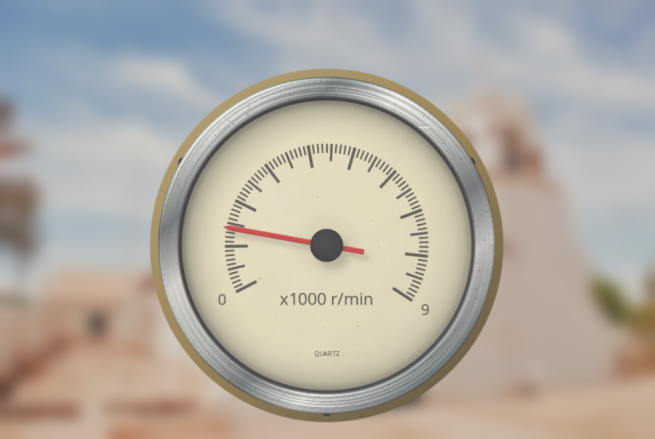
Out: value=1400 unit=rpm
